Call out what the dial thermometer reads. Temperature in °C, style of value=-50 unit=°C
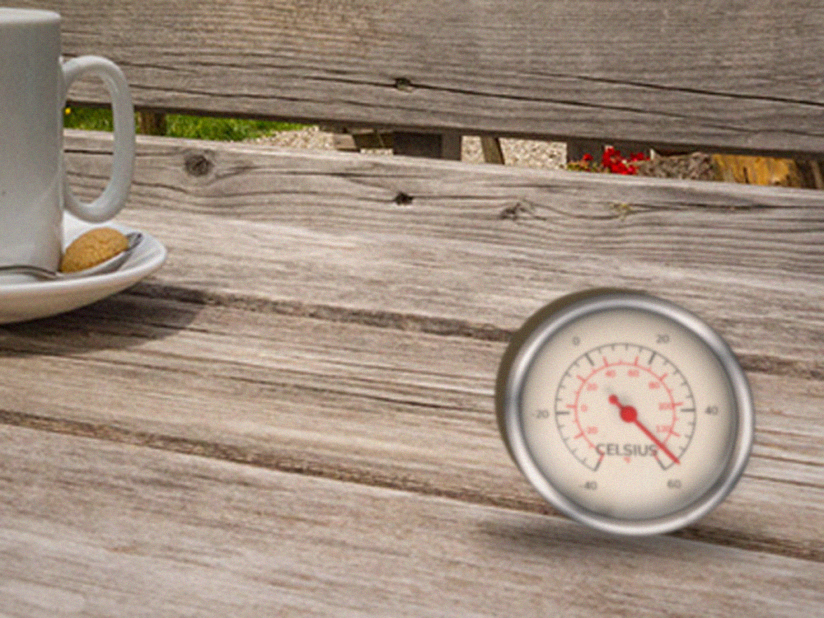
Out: value=56 unit=°C
